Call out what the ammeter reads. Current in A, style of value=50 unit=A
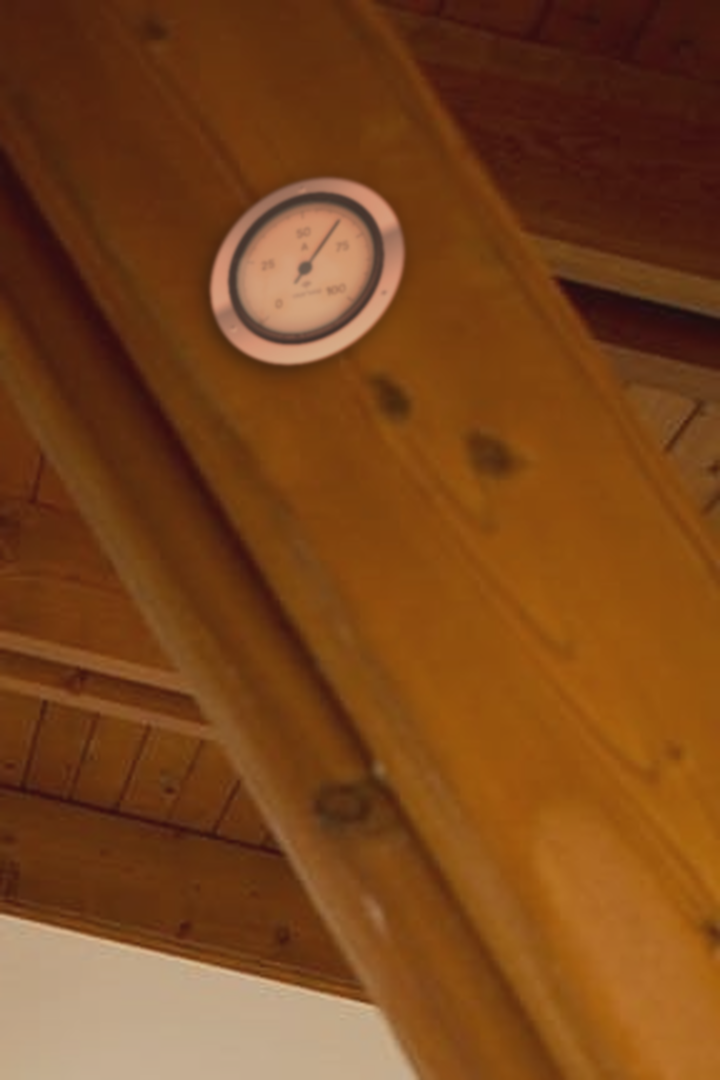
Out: value=65 unit=A
